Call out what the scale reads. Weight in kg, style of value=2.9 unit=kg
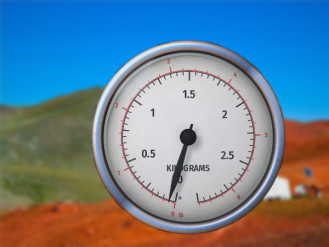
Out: value=0.05 unit=kg
